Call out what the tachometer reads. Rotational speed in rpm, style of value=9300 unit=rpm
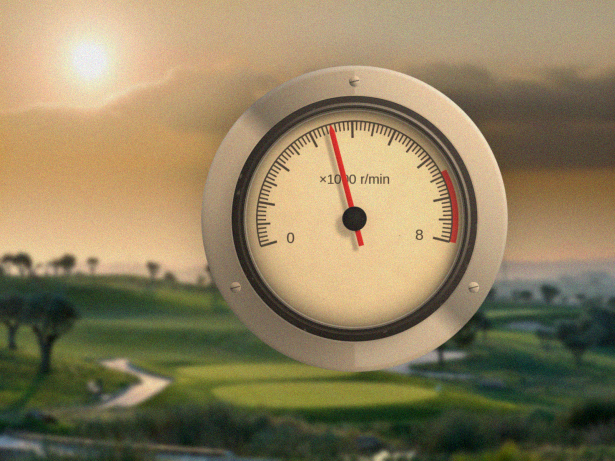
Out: value=3500 unit=rpm
